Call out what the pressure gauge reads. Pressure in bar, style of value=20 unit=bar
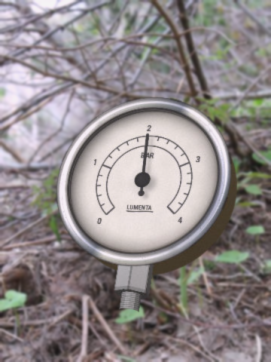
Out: value=2 unit=bar
